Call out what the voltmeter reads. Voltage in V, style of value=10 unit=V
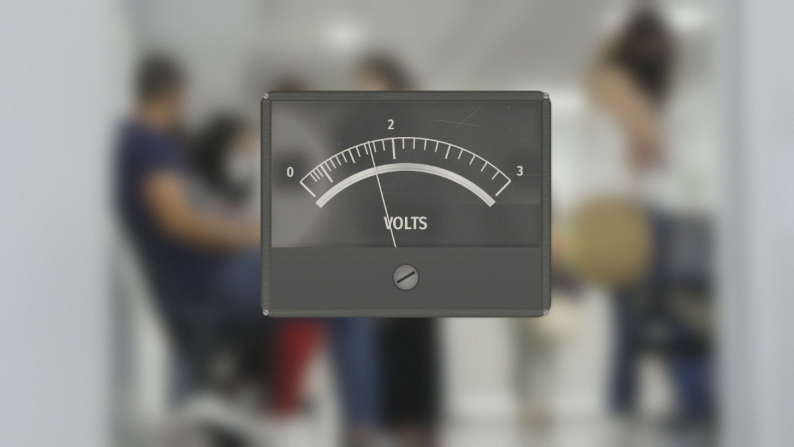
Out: value=1.75 unit=V
